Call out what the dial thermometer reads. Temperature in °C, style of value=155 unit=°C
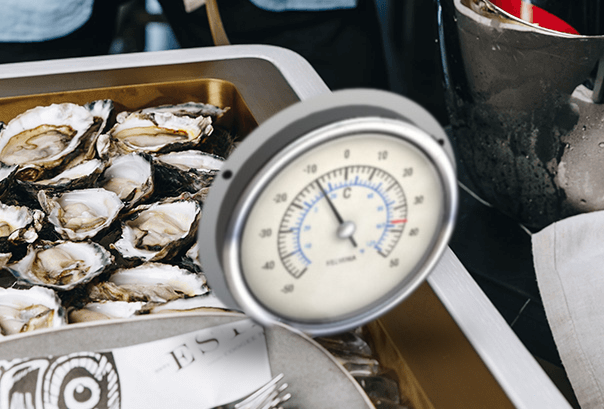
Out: value=-10 unit=°C
